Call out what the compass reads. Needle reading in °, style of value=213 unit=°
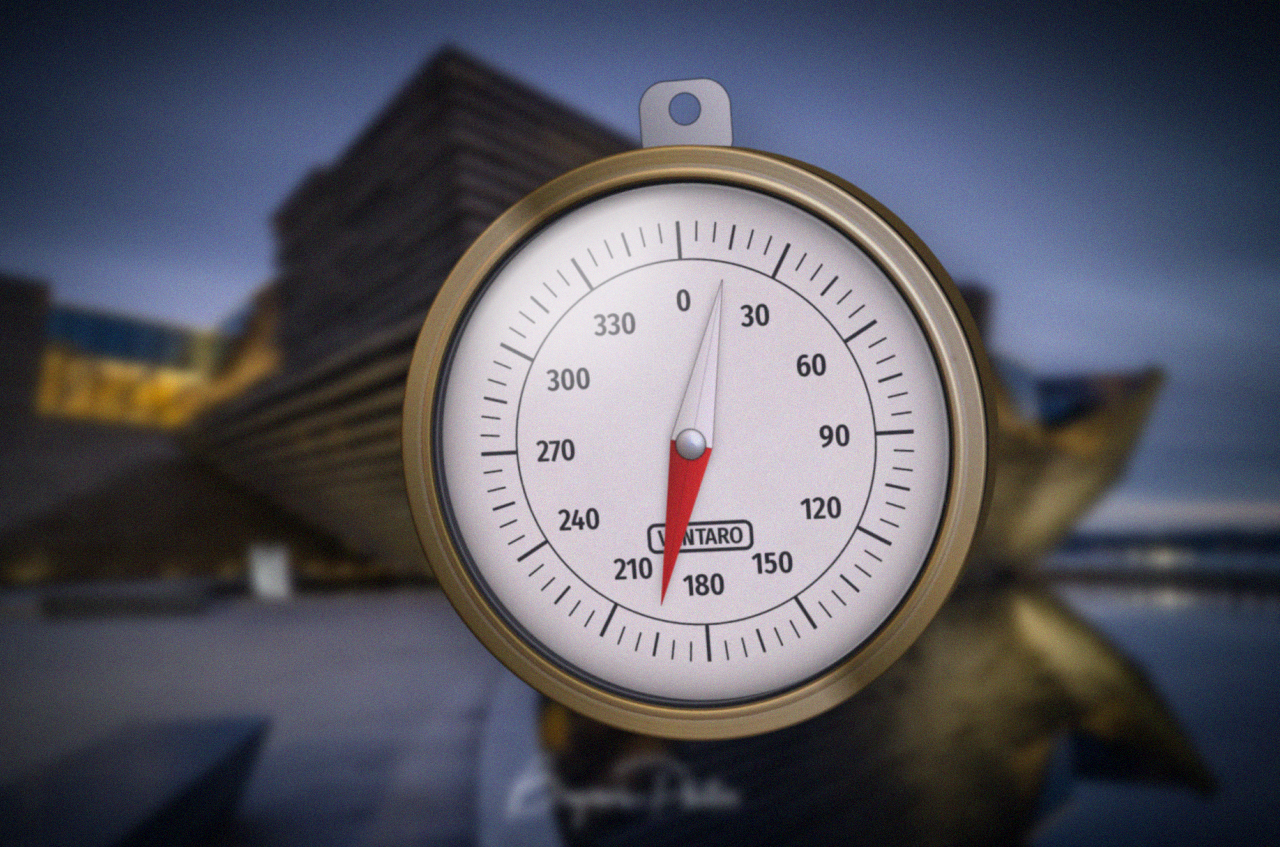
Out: value=195 unit=°
